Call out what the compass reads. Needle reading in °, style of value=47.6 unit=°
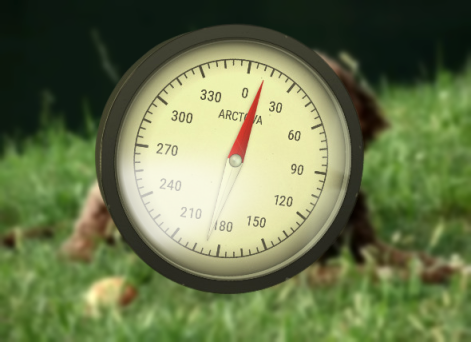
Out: value=10 unit=°
